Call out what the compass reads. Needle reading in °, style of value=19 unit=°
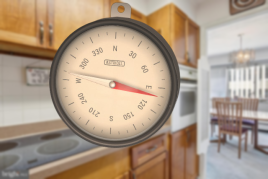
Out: value=100 unit=°
